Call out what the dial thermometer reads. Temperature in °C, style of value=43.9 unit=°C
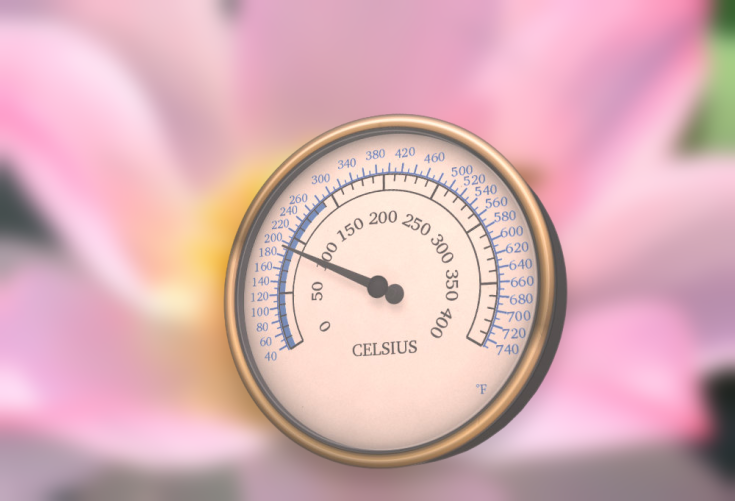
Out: value=90 unit=°C
